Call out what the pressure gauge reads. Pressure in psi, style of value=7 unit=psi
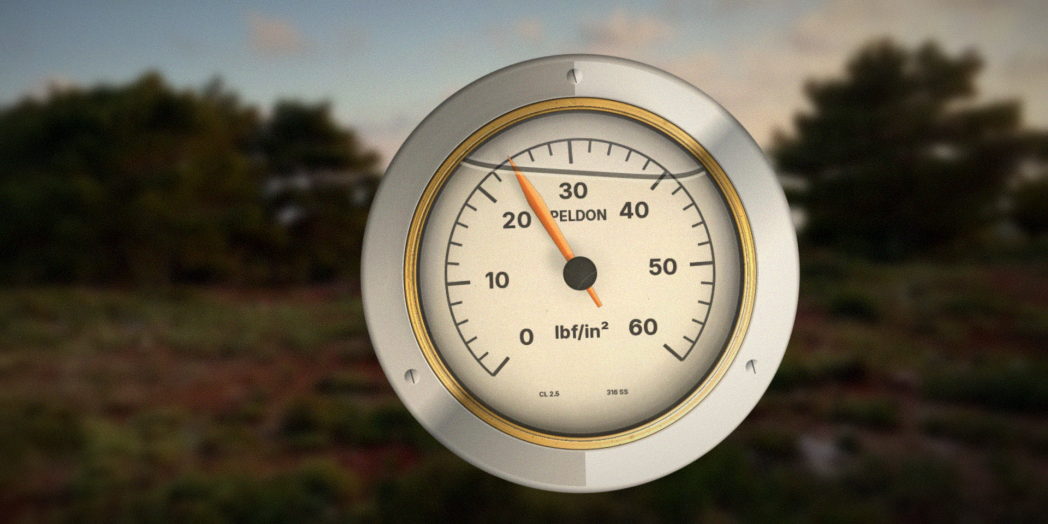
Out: value=24 unit=psi
